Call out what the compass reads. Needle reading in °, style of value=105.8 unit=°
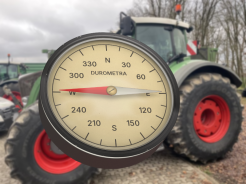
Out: value=270 unit=°
